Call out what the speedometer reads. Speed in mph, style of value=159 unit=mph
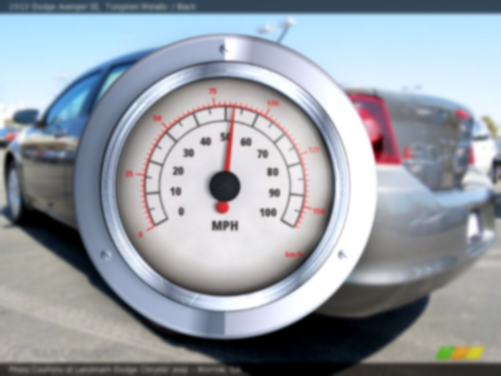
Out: value=52.5 unit=mph
